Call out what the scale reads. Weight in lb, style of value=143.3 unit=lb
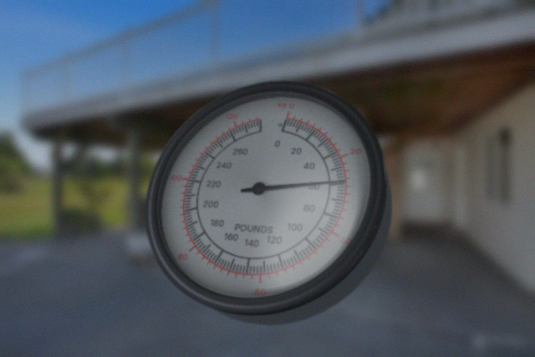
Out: value=60 unit=lb
